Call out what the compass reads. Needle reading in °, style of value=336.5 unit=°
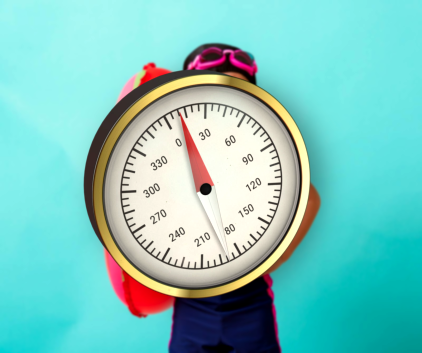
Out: value=10 unit=°
